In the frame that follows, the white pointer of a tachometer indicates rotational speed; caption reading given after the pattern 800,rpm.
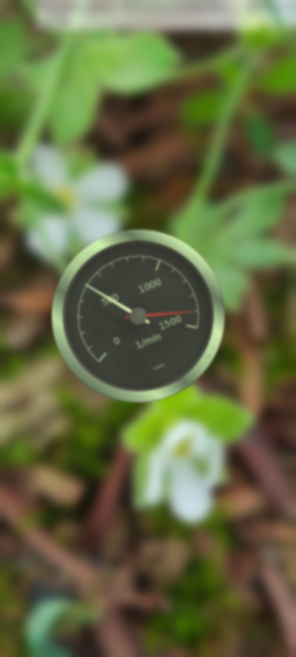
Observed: 500,rpm
